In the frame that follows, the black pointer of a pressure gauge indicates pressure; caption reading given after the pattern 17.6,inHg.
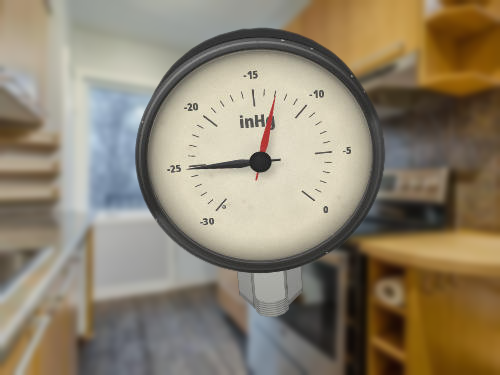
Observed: -25,inHg
